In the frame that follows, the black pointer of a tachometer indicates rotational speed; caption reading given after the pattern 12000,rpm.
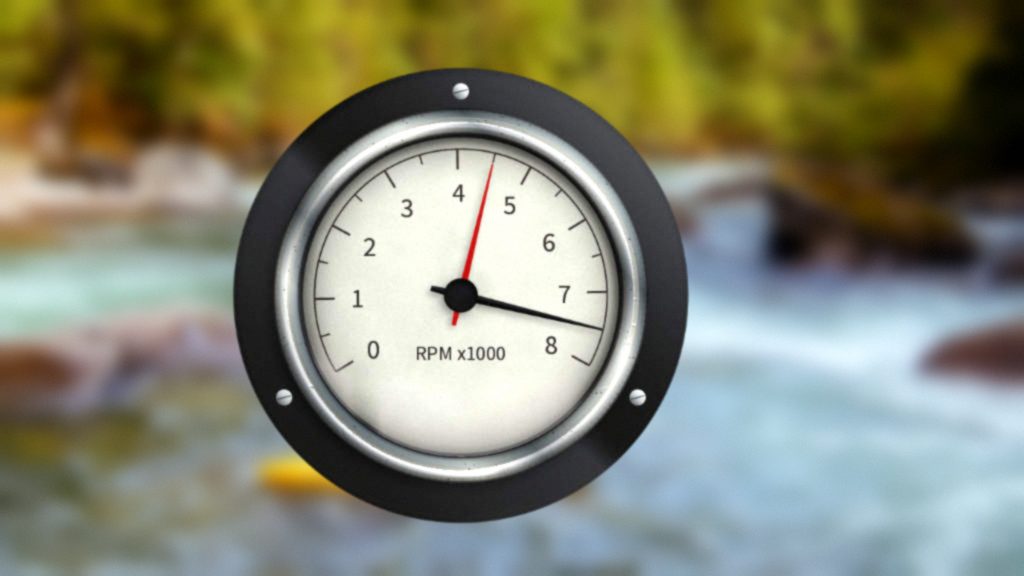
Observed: 7500,rpm
